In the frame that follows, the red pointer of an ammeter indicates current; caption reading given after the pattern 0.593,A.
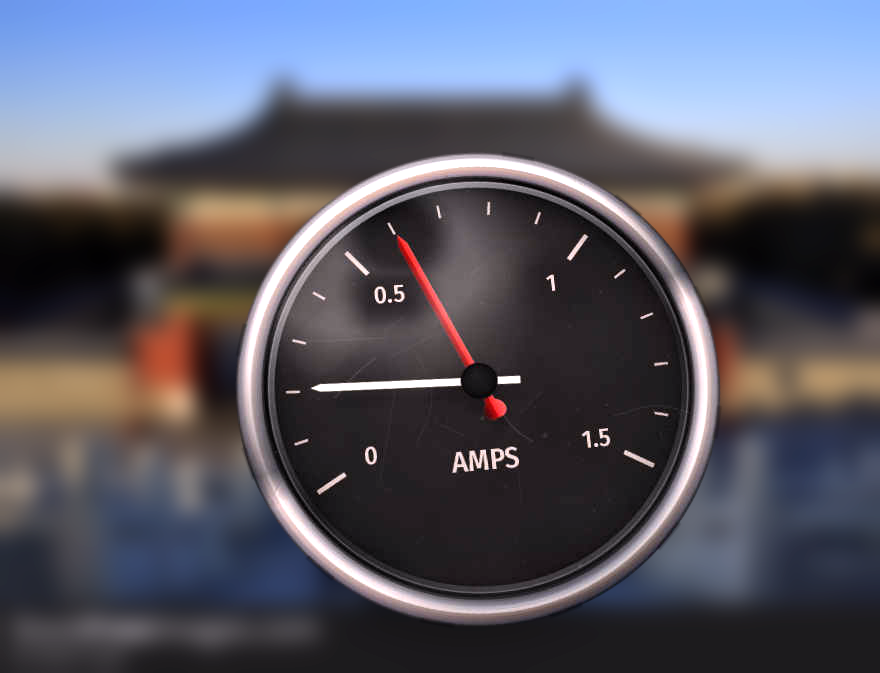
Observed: 0.6,A
